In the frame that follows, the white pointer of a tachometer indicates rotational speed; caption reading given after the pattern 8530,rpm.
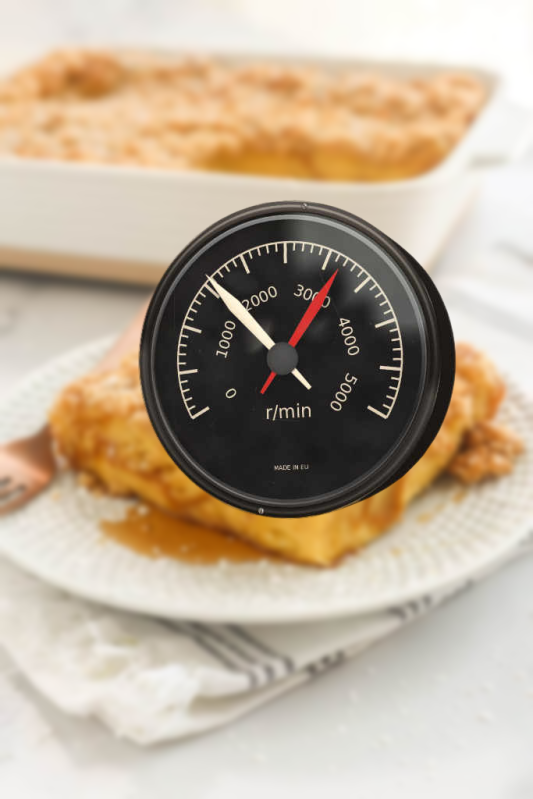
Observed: 1600,rpm
